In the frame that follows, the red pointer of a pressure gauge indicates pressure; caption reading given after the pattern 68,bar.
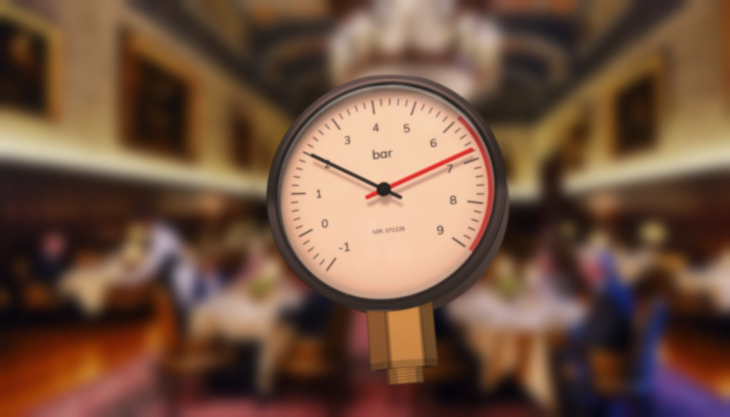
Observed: 6.8,bar
